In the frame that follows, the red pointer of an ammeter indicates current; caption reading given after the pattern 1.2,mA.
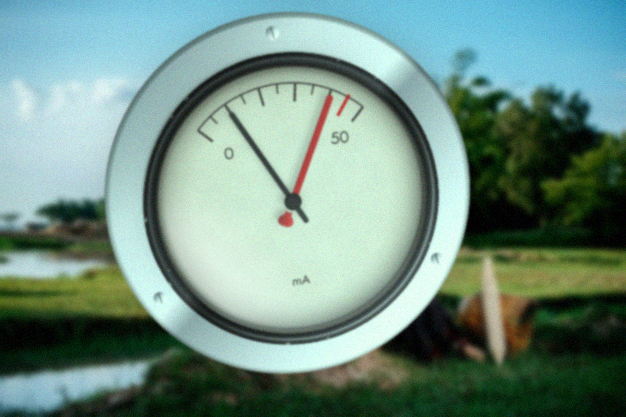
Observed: 40,mA
